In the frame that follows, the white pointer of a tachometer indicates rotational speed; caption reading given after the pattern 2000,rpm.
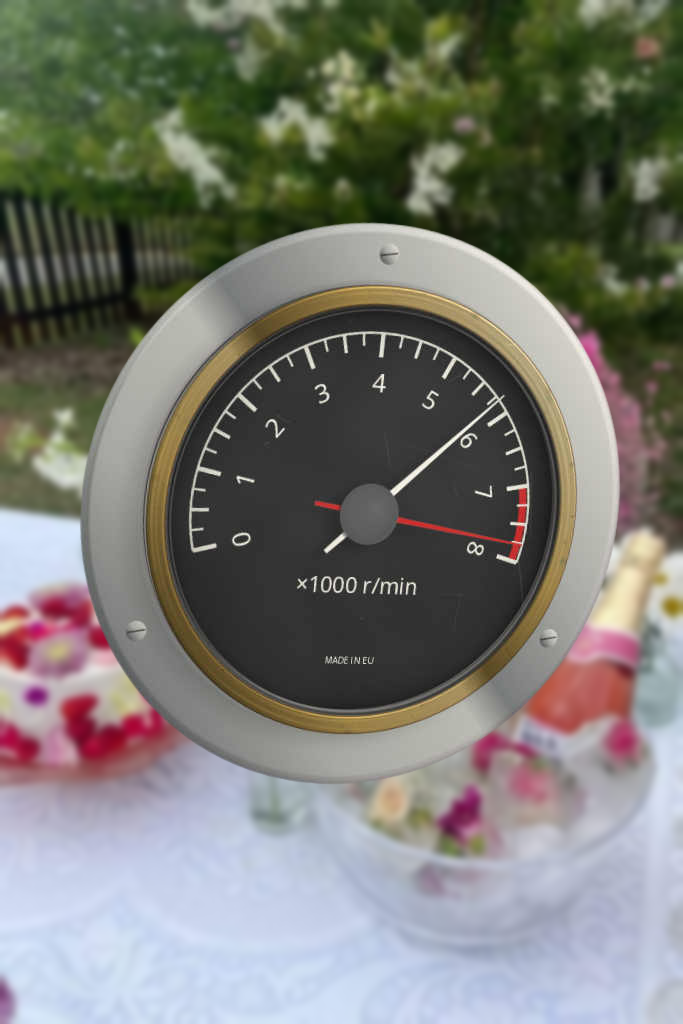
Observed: 5750,rpm
